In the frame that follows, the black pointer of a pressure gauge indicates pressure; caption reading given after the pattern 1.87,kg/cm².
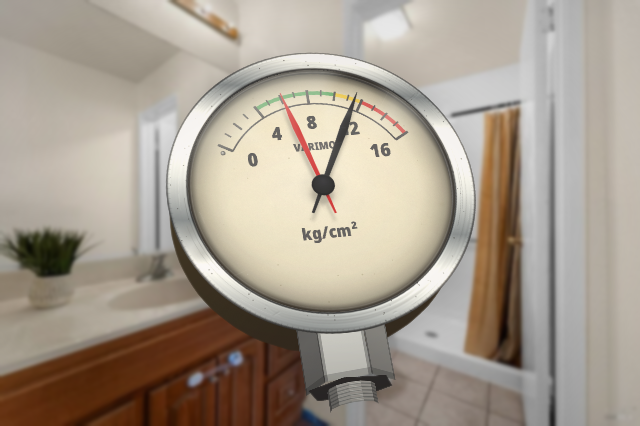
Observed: 11.5,kg/cm²
